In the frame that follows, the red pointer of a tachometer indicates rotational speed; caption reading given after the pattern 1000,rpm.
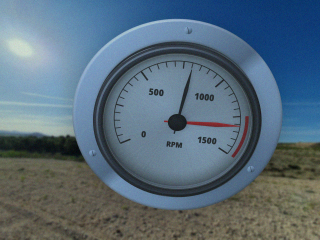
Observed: 1300,rpm
